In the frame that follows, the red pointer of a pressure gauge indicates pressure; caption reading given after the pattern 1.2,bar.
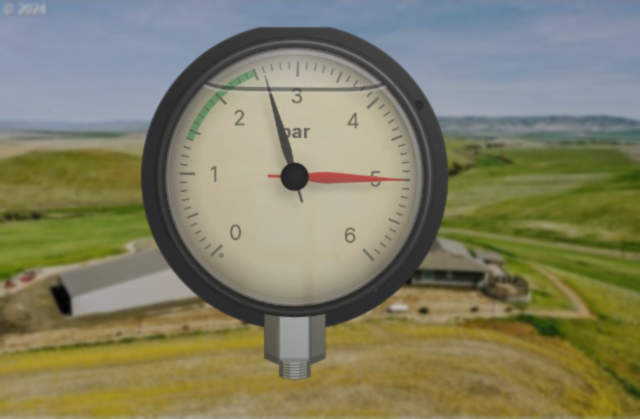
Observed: 5,bar
